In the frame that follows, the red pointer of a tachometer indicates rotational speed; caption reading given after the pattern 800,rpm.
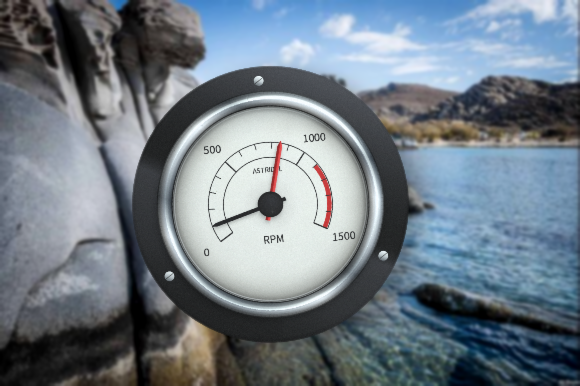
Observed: 850,rpm
